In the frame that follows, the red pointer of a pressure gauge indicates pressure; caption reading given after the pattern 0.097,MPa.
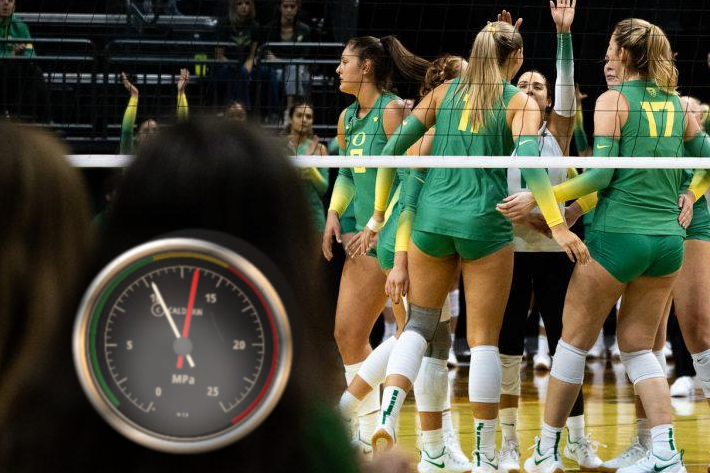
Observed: 13.5,MPa
